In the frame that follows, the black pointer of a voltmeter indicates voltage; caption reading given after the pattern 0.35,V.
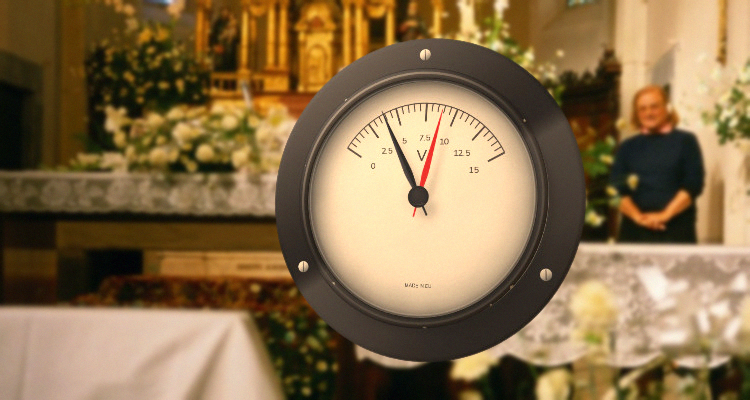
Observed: 4,V
